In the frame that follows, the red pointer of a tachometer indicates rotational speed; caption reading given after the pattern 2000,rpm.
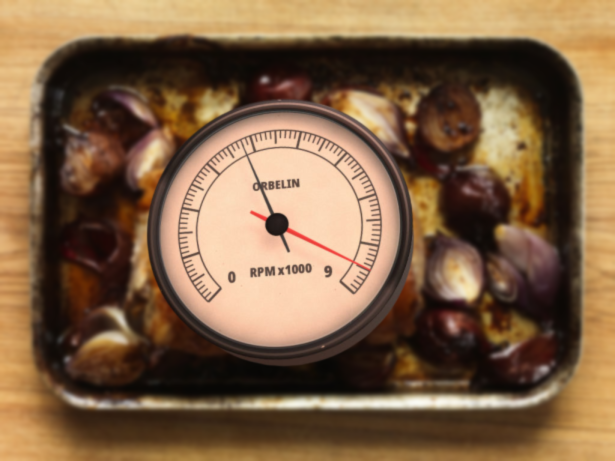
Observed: 8500,rpm
